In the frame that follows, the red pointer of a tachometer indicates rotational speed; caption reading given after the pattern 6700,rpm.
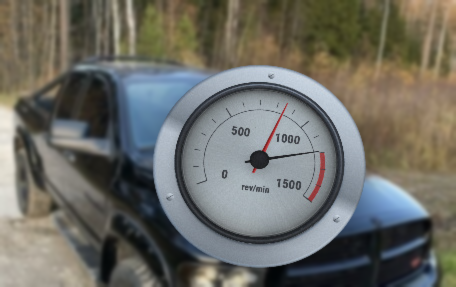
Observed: 850,rpm
